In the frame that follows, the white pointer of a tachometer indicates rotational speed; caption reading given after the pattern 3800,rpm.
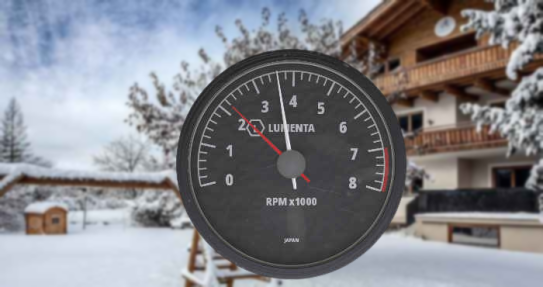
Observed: 3600,rpm
